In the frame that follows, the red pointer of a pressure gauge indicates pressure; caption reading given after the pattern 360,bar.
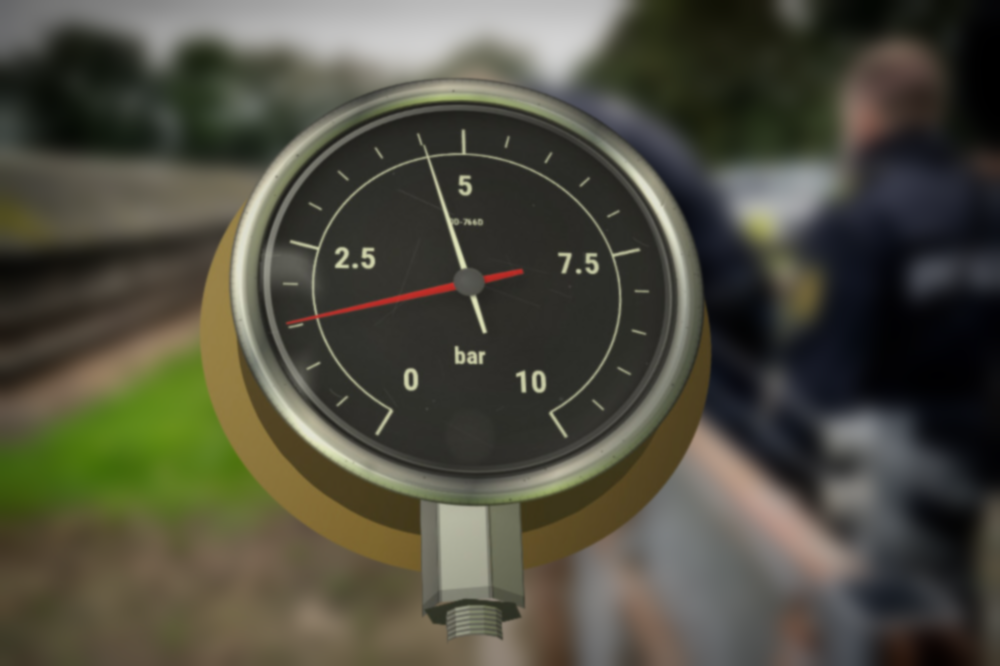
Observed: 1.5,bar
